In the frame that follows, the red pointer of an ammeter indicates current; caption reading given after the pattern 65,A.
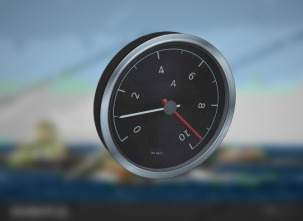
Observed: 9.5,A
